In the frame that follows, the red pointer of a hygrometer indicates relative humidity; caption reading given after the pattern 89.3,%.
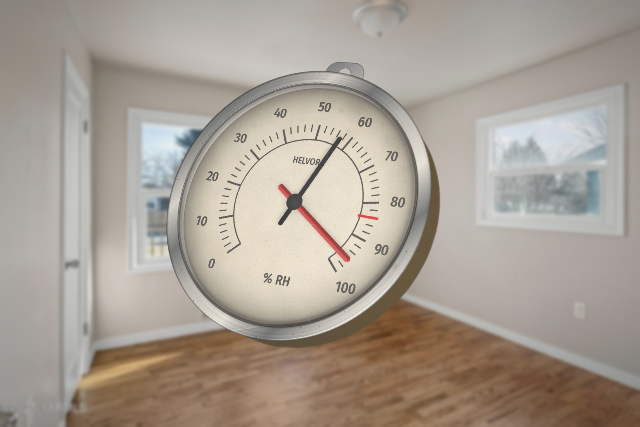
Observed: 96,%
